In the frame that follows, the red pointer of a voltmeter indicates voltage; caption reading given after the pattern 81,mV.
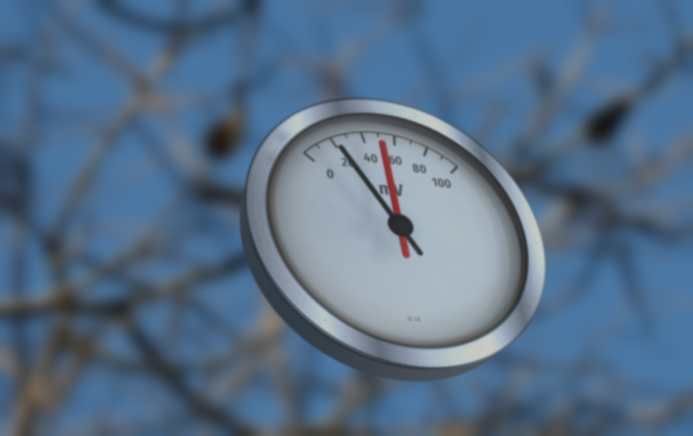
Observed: 50,mV
